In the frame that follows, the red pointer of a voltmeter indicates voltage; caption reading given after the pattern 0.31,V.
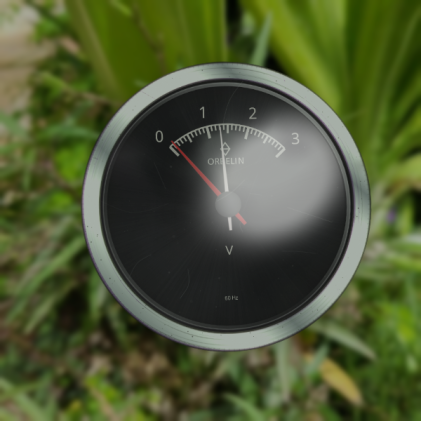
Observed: 0.1,V
